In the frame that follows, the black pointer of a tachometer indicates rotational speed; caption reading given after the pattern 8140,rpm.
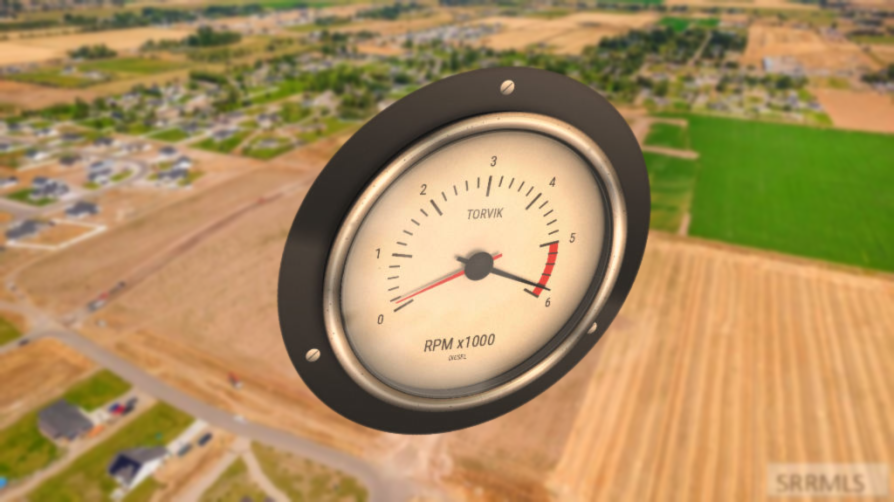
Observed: 5800,rpm
